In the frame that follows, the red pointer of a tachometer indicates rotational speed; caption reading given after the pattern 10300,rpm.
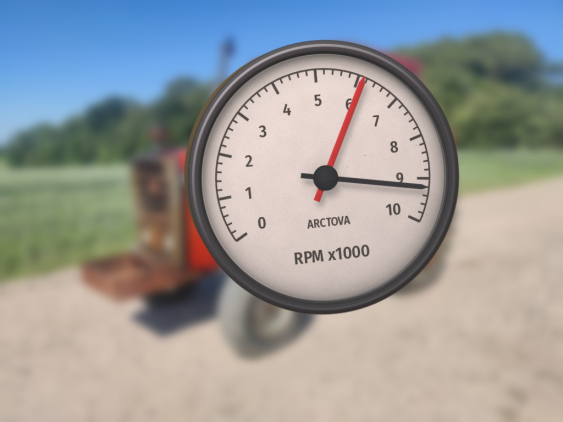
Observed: 6100,rpm
